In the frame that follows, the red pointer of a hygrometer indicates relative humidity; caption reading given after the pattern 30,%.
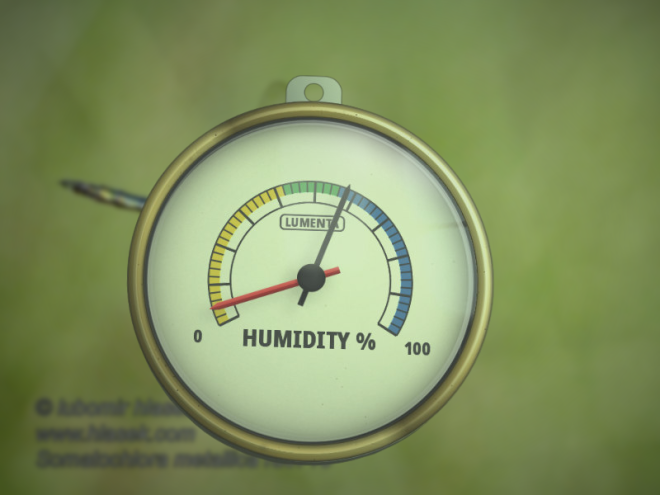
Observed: 4,%
